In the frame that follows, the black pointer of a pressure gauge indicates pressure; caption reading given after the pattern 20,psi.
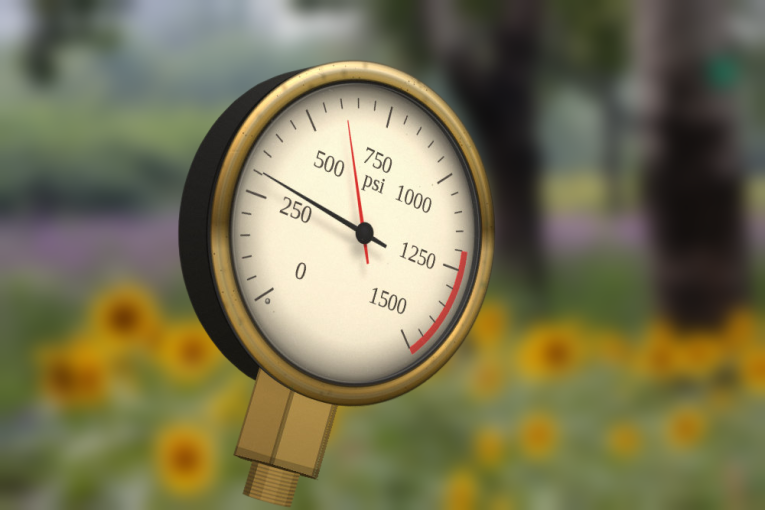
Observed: 300,psi
